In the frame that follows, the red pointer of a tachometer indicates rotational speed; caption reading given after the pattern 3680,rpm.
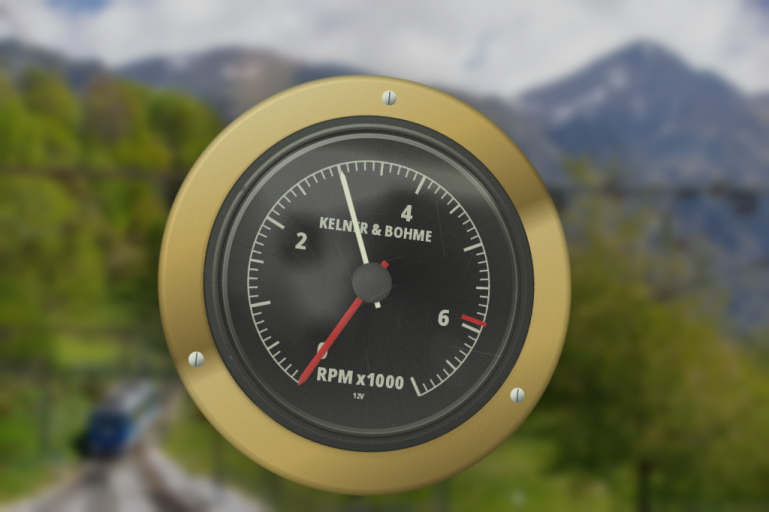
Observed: 0,rpm
